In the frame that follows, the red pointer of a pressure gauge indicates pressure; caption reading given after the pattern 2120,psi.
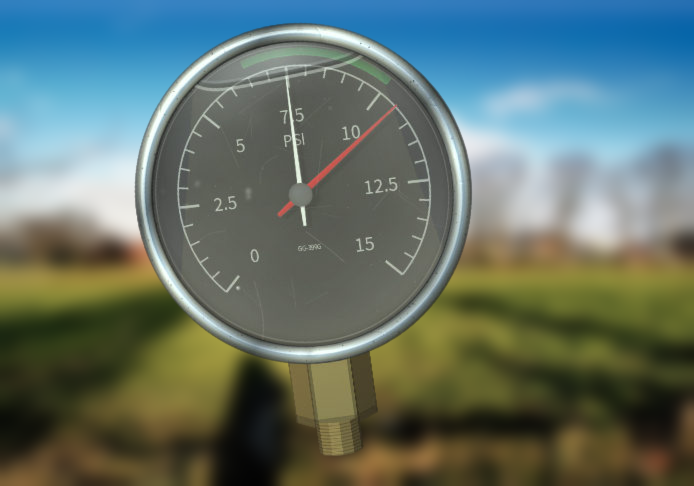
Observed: 10.5,psi
